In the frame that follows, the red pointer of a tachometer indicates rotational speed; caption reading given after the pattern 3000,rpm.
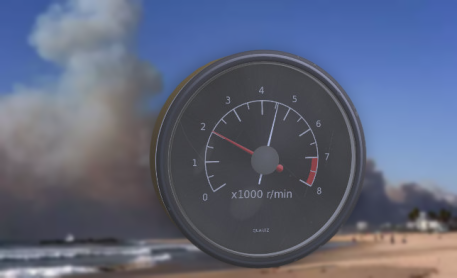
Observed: 2000,rpm
